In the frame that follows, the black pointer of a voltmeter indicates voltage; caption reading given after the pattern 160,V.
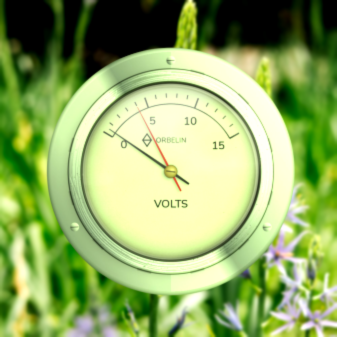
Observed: 0.5,V
